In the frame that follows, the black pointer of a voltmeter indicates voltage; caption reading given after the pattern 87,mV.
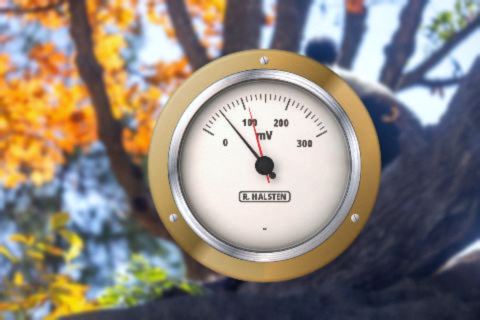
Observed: 50,mV
